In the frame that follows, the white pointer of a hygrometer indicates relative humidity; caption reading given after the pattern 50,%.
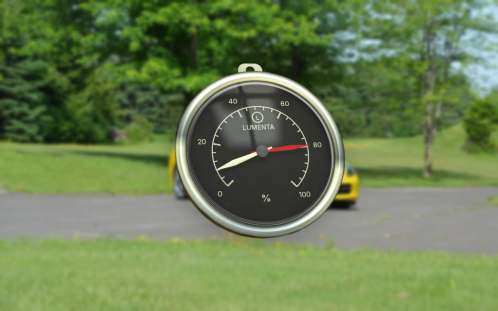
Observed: 8,%
